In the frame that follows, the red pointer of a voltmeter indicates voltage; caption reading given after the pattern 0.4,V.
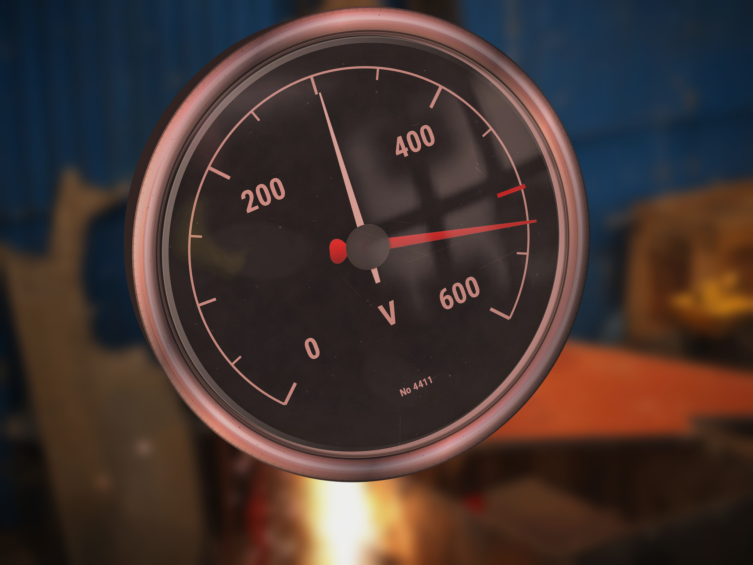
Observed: 525,V
